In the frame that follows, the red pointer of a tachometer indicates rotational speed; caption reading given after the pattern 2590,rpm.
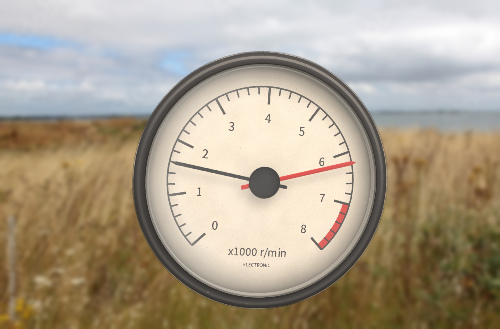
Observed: 6200,rpm
